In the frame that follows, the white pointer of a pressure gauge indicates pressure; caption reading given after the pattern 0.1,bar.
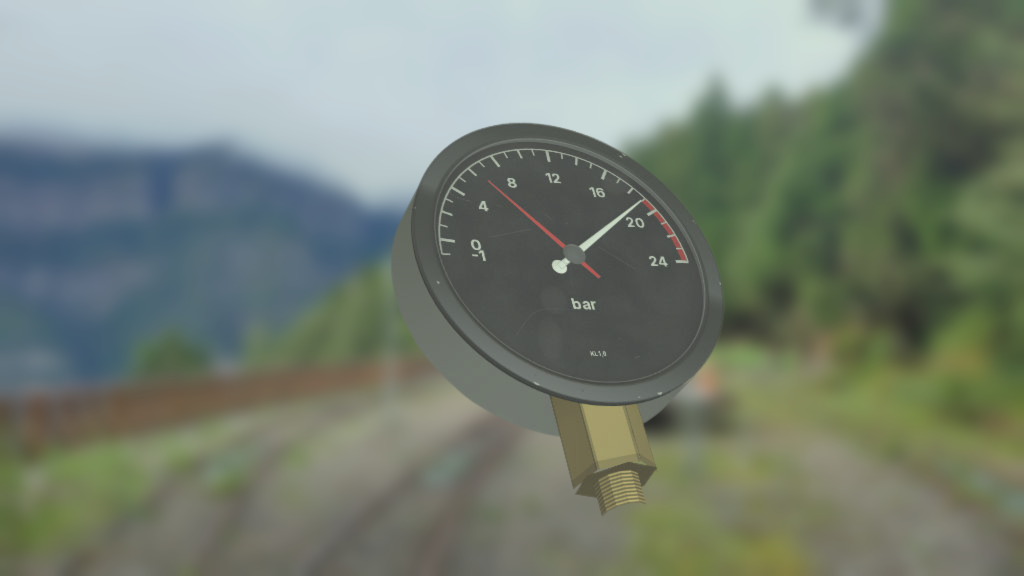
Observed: 19,bar
